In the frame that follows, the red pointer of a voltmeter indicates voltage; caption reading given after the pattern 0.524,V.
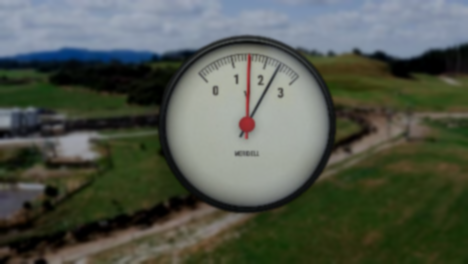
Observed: 1.5,V
